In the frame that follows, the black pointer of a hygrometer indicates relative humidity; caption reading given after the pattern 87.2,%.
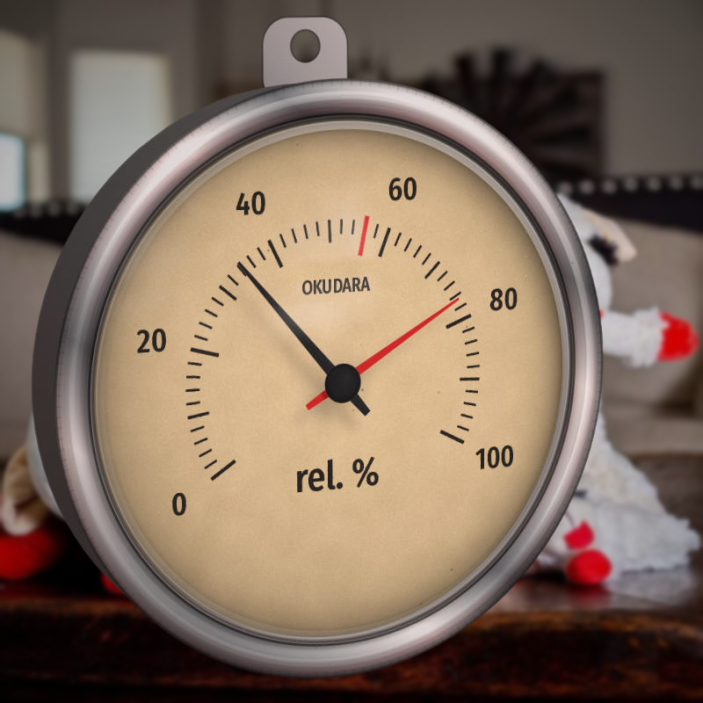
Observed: 34,%
